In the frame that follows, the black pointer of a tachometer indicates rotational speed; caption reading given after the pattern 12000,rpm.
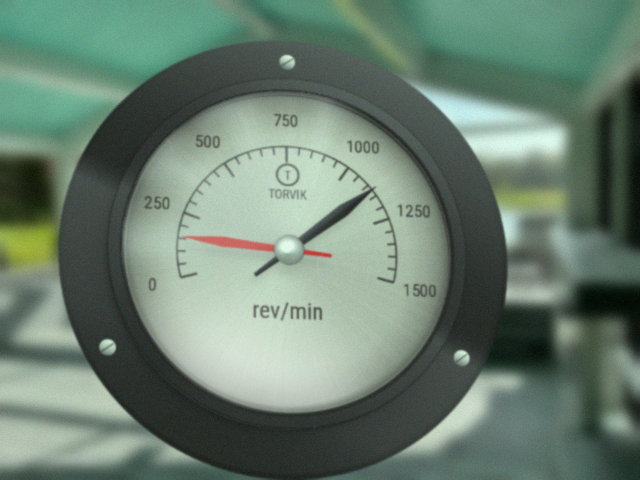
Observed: 1125,rpm
